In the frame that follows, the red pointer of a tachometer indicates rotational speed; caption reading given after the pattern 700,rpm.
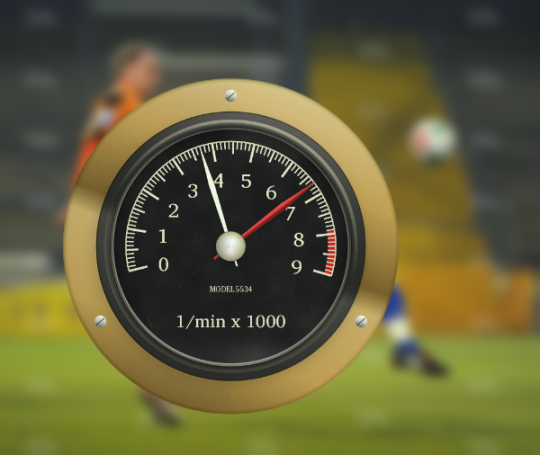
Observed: 6700,rpm
